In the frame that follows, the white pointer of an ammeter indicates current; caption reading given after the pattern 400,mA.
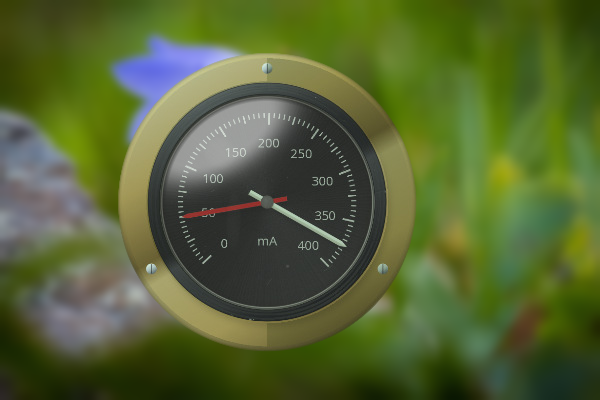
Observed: 375,mA
